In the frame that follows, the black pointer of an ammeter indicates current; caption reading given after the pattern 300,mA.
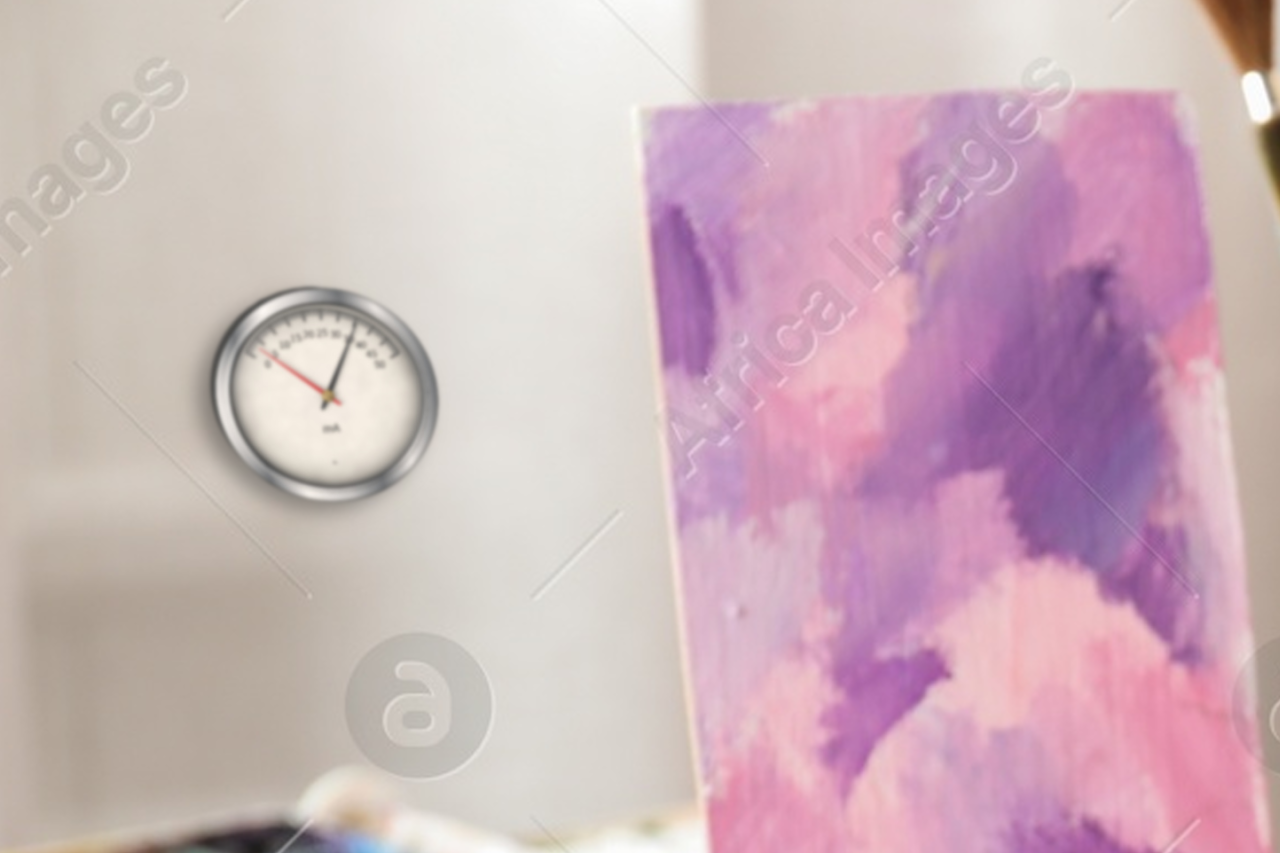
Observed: 35,mA
